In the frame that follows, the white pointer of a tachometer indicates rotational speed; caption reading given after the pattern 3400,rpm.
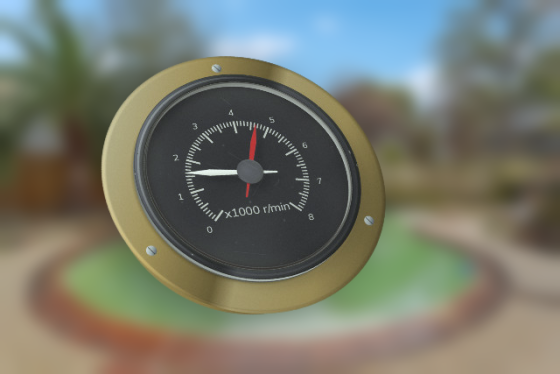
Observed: 1500,rpm
